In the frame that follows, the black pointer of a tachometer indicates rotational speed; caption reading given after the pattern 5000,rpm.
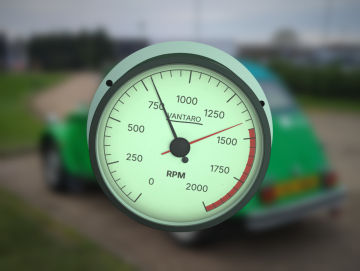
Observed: 800,rpm
